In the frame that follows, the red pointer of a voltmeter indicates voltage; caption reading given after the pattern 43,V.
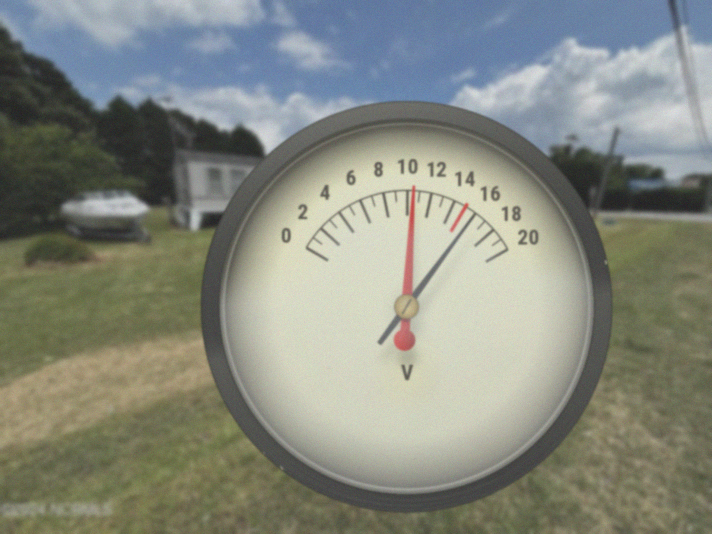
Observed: 10.5,V
